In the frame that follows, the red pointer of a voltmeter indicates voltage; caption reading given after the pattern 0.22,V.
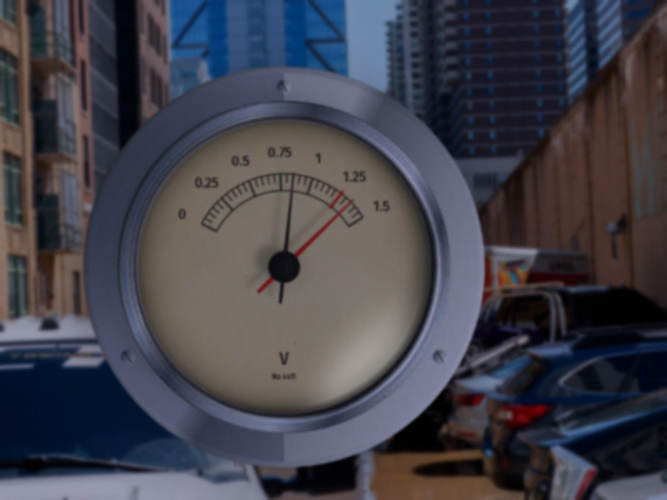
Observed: 1.35,V
